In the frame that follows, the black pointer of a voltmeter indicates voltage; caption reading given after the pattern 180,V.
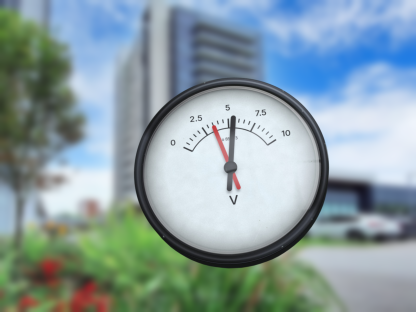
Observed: 5.5,V
